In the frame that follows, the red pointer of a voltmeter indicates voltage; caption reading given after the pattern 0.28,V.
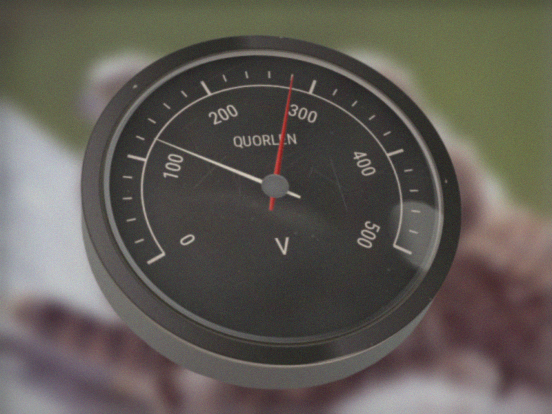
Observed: 280,V
